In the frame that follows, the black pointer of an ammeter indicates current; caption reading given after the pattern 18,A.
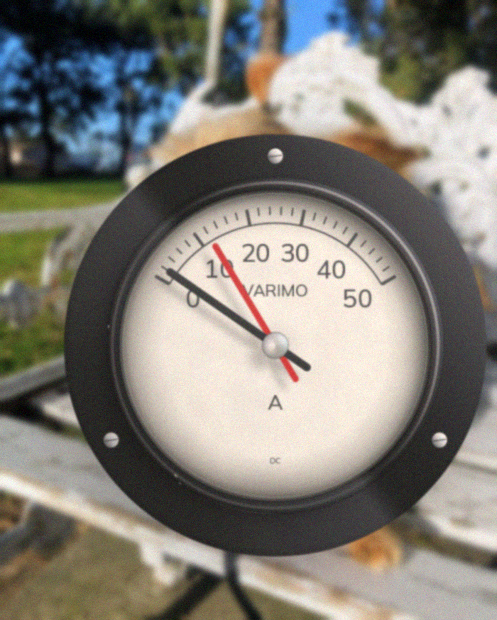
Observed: 2,A
